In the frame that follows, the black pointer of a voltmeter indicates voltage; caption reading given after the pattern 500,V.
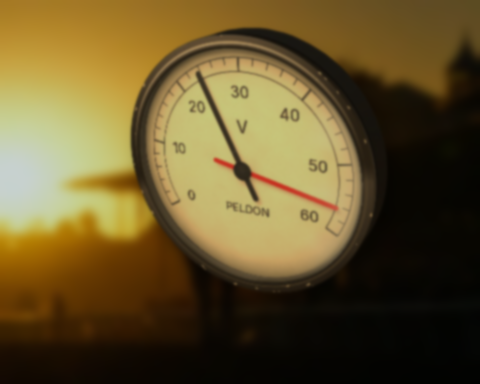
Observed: 24,V
